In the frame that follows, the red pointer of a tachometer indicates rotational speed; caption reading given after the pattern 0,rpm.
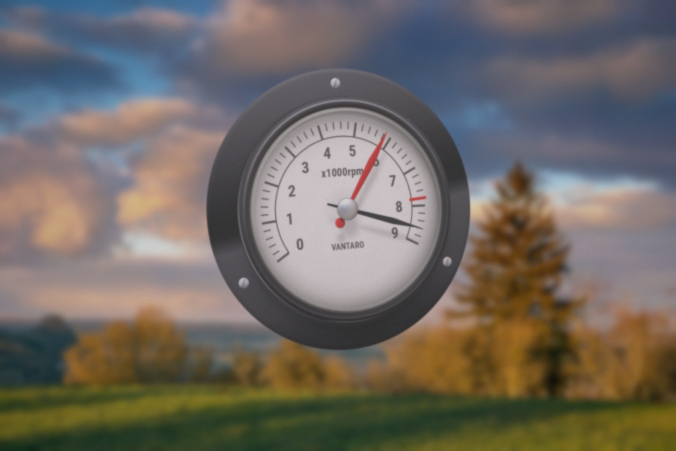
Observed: 5800,rpm
